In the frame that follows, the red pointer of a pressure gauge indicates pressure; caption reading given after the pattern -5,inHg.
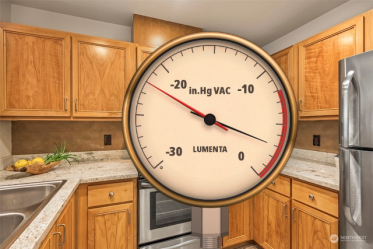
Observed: -22,inHg
